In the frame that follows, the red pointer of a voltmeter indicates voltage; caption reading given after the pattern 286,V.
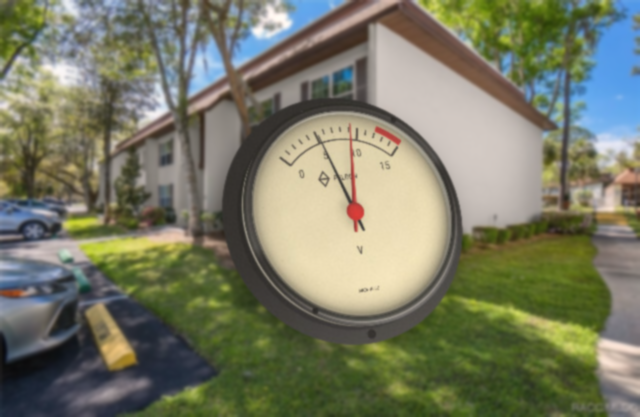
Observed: 9,V
